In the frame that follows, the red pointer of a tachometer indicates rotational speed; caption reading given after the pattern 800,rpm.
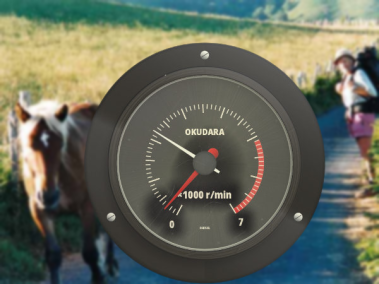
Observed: 300,rpm
